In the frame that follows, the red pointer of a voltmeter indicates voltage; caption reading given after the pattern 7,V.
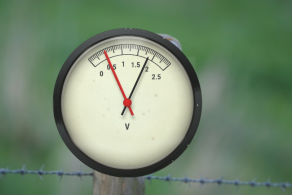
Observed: 0.5,V
